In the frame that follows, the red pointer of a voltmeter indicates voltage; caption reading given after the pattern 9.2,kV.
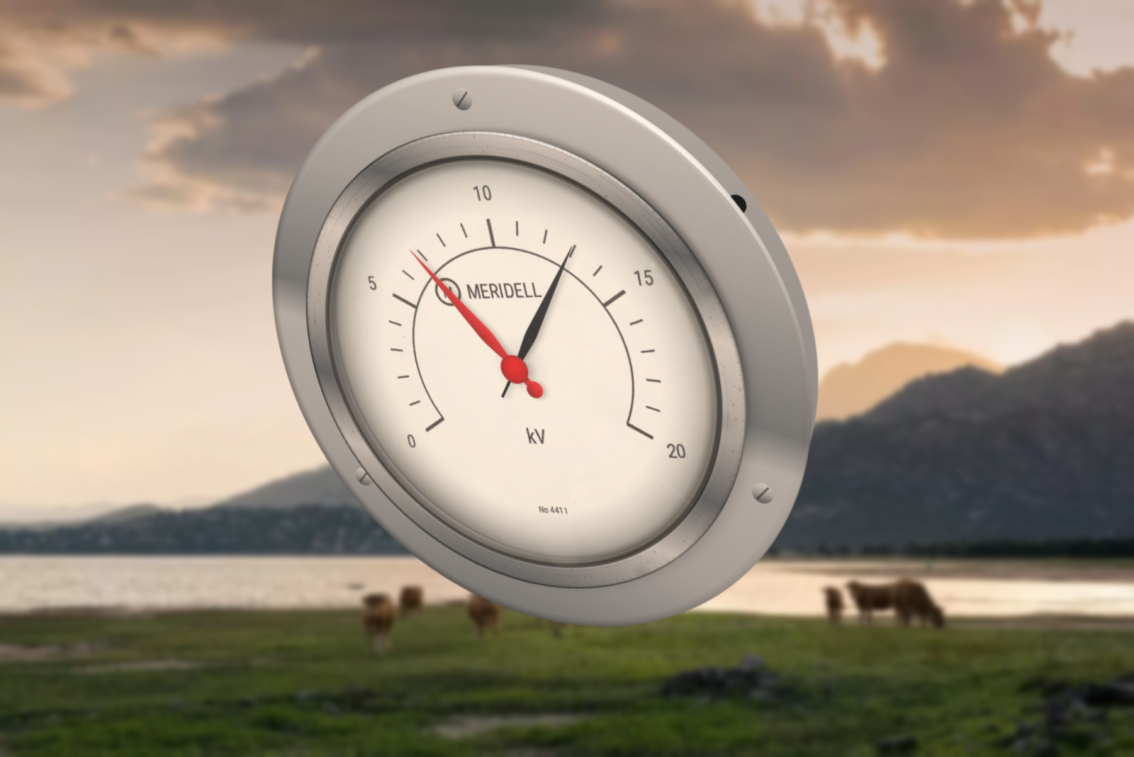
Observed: 7,kV
